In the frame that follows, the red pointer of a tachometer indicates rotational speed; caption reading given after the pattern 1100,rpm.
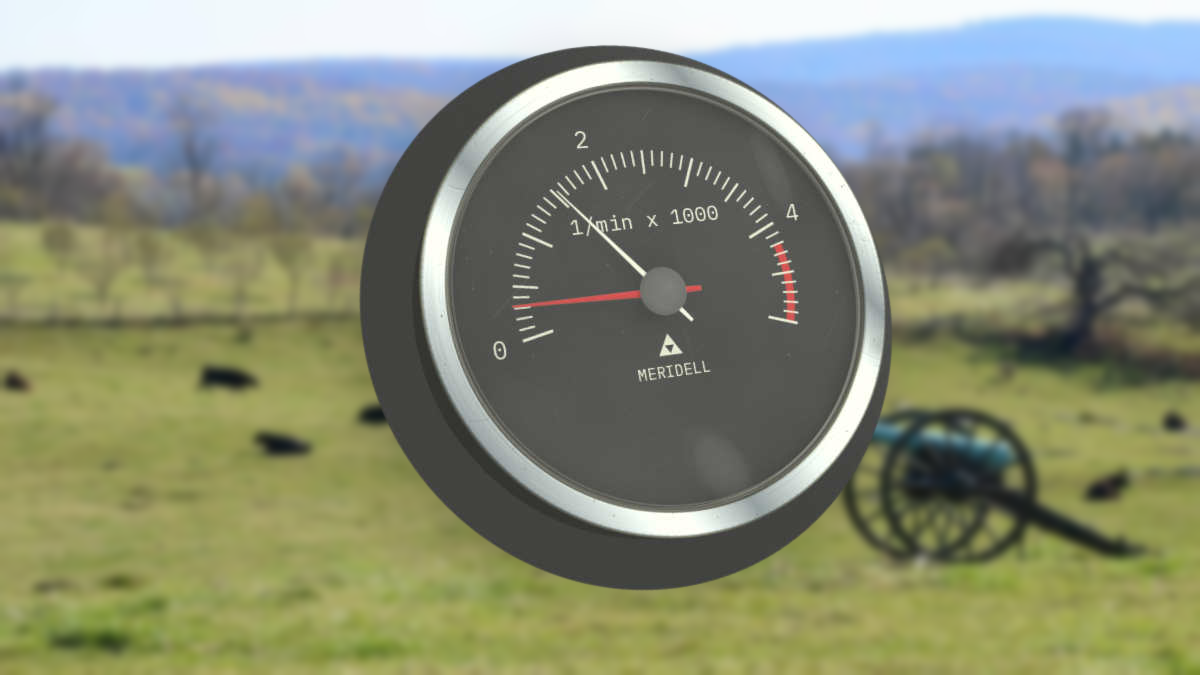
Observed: 300,rpm
